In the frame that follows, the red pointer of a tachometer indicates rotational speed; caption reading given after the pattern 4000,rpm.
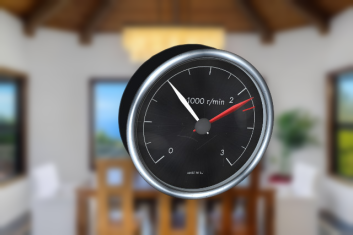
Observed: 2125,rpm
